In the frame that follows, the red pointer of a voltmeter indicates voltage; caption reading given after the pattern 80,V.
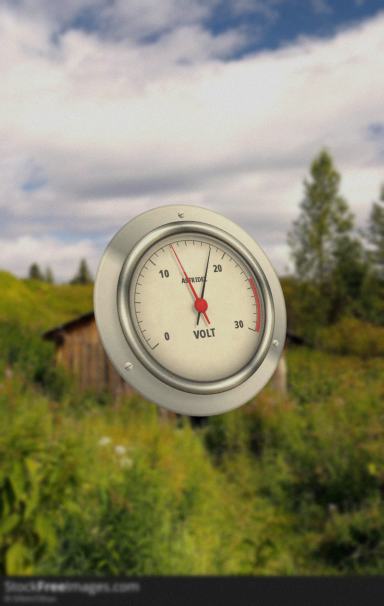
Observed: 13,V
